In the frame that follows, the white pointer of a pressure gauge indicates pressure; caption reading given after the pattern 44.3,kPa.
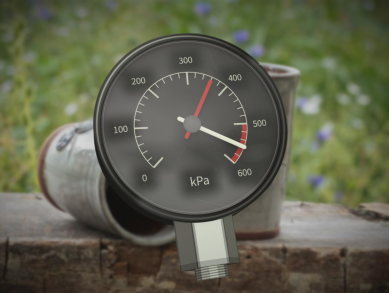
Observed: 560,kPa
